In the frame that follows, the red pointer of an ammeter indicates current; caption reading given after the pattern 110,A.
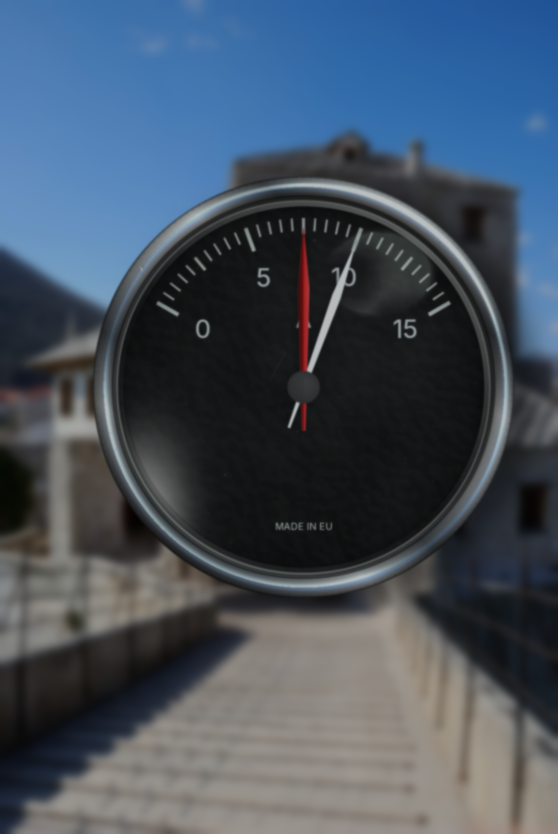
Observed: 7.5,A
